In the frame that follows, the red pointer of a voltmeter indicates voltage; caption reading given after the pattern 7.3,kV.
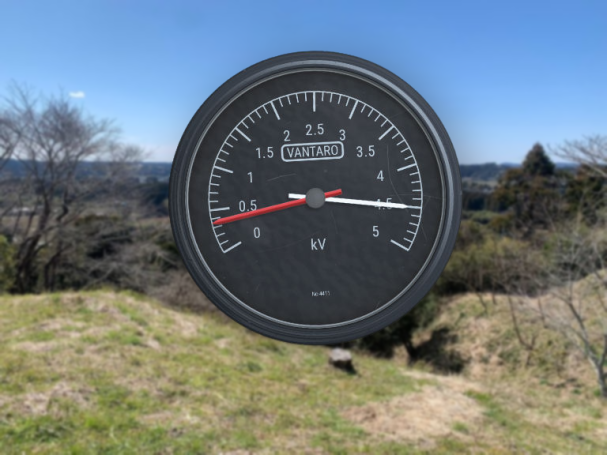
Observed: 0.35,kV
